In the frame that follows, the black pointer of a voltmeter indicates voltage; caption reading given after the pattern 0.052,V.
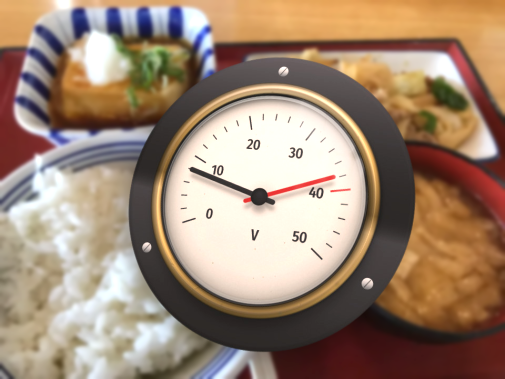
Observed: 8,V
